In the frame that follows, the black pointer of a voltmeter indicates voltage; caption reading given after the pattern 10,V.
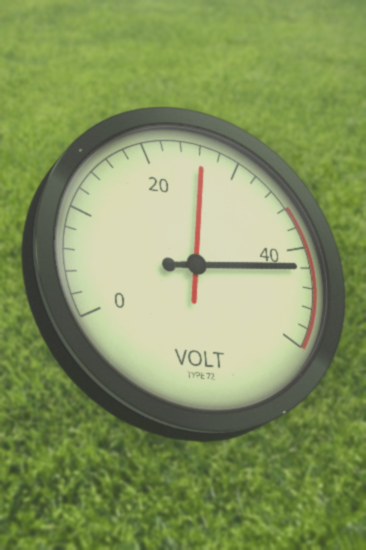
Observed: 42,V
